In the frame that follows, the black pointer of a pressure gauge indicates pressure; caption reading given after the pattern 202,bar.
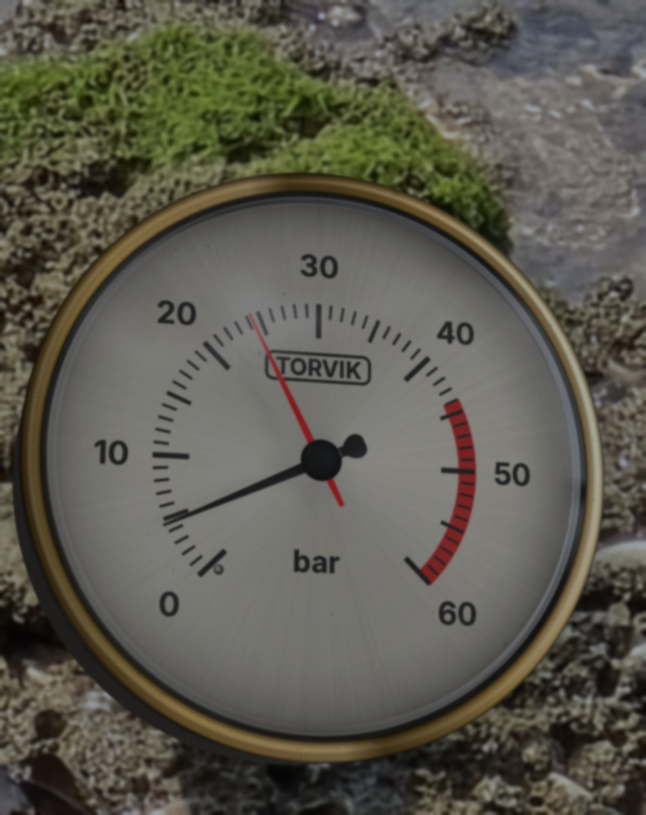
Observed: 4.5,bar
